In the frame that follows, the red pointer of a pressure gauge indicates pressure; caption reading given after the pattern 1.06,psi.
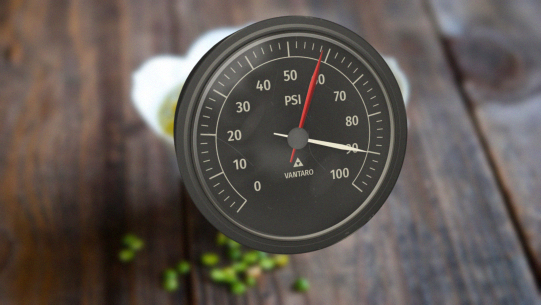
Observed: 58,psi
